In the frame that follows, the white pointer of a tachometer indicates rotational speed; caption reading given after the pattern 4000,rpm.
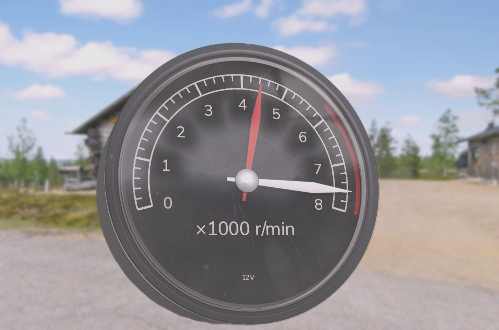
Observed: 7600,rpm
